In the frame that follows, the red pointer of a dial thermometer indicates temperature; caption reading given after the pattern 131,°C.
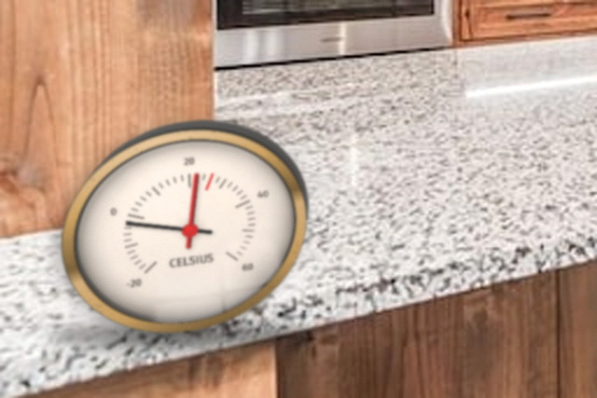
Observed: 22,°C
